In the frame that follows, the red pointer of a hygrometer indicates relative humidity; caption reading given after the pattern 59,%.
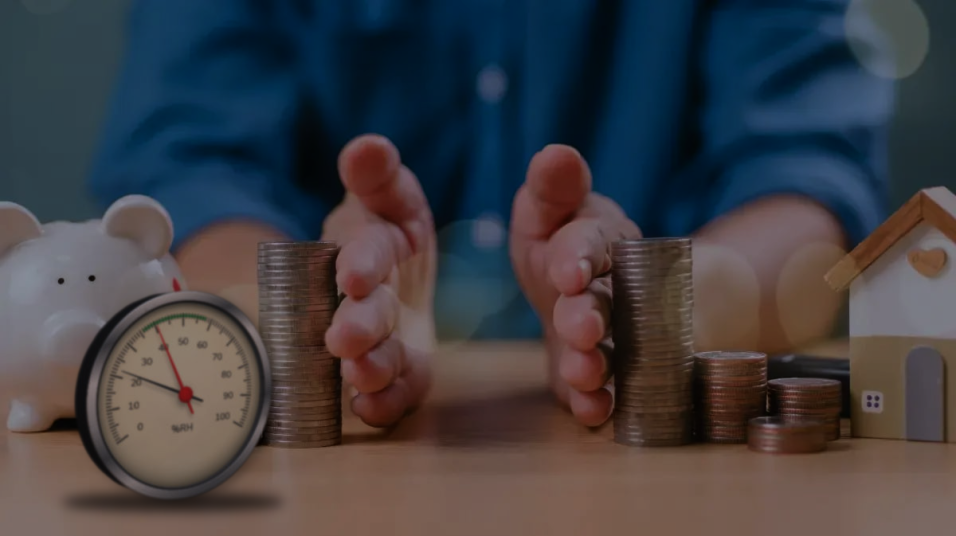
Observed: 40,%
